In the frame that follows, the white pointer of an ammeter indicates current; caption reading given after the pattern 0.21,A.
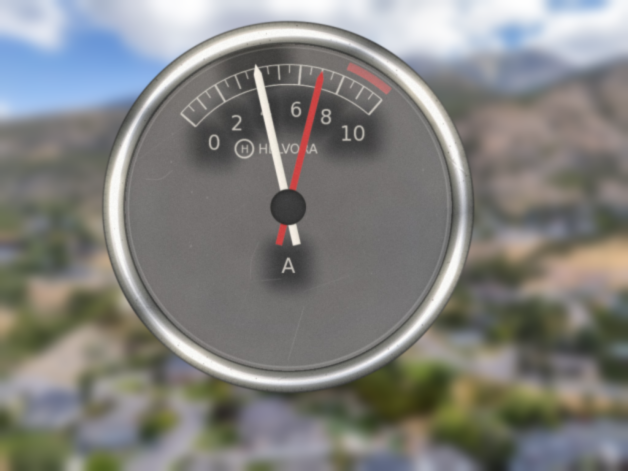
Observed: 4,A
